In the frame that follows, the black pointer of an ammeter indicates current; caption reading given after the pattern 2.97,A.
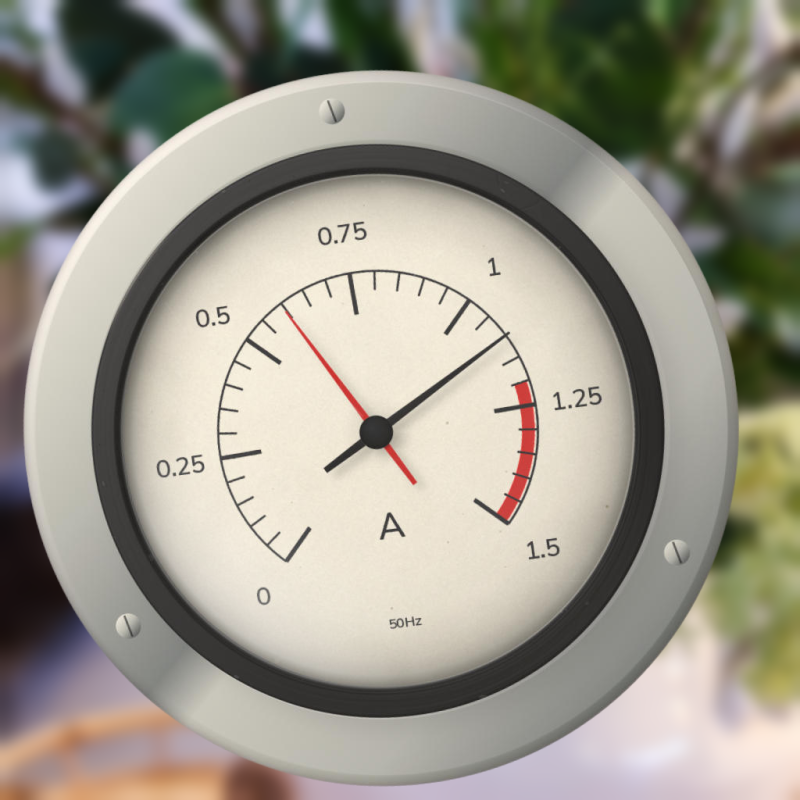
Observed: 1.1,A
